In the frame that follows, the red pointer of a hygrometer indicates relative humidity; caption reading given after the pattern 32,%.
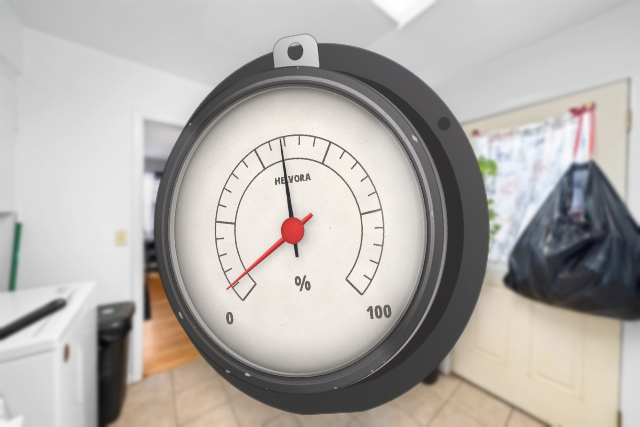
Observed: 4,%
